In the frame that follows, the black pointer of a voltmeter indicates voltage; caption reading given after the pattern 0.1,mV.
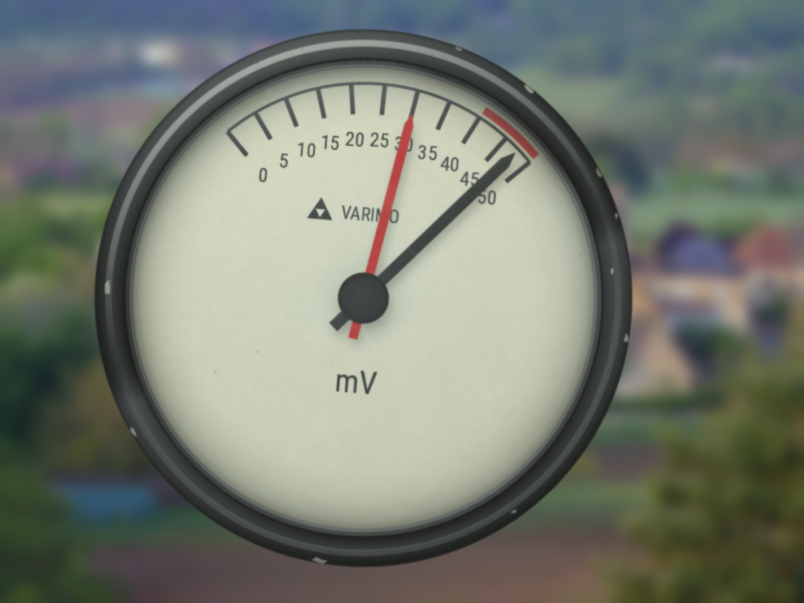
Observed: 47.5,mV
